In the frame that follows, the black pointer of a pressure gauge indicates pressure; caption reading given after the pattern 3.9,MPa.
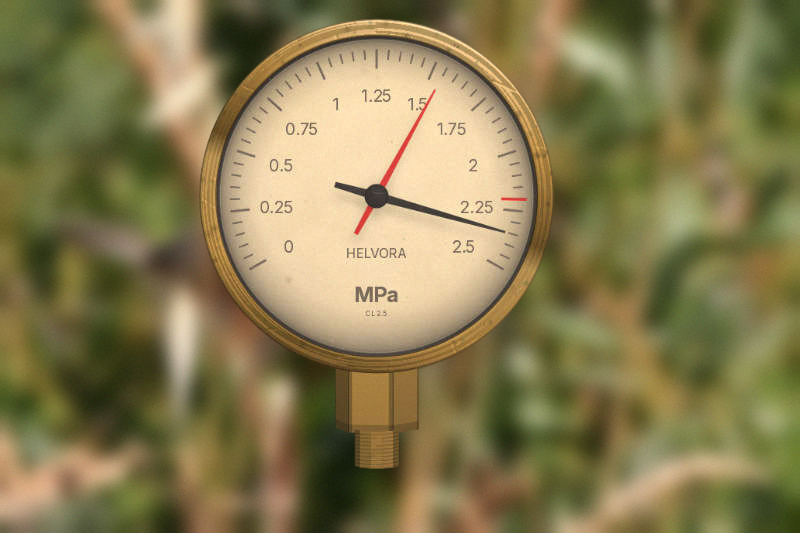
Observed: 2.35,MPa
